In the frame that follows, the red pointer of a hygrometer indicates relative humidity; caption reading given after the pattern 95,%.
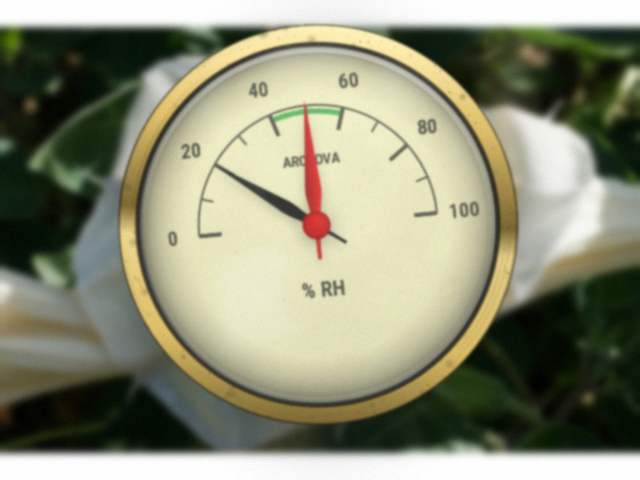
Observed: 50,%
